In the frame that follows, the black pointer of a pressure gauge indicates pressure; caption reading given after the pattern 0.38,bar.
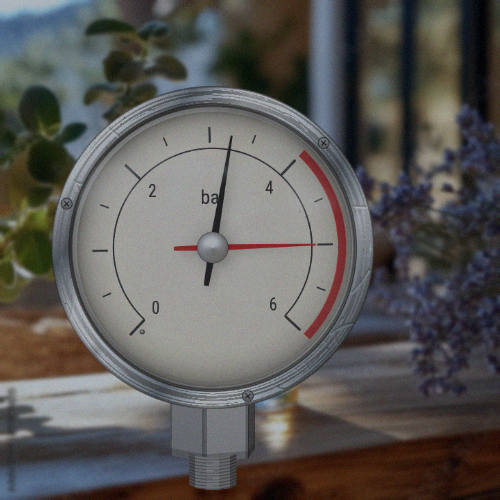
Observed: 3.25,bar
